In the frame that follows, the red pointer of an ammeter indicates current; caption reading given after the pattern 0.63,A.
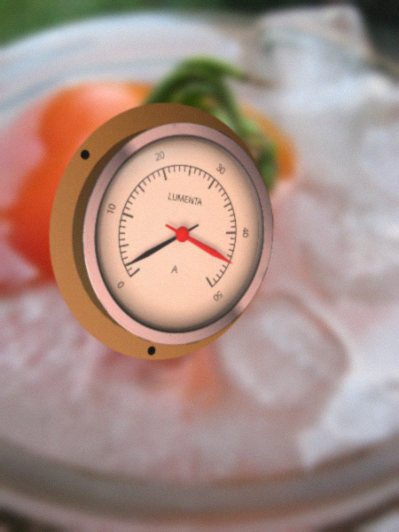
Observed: 45,A
